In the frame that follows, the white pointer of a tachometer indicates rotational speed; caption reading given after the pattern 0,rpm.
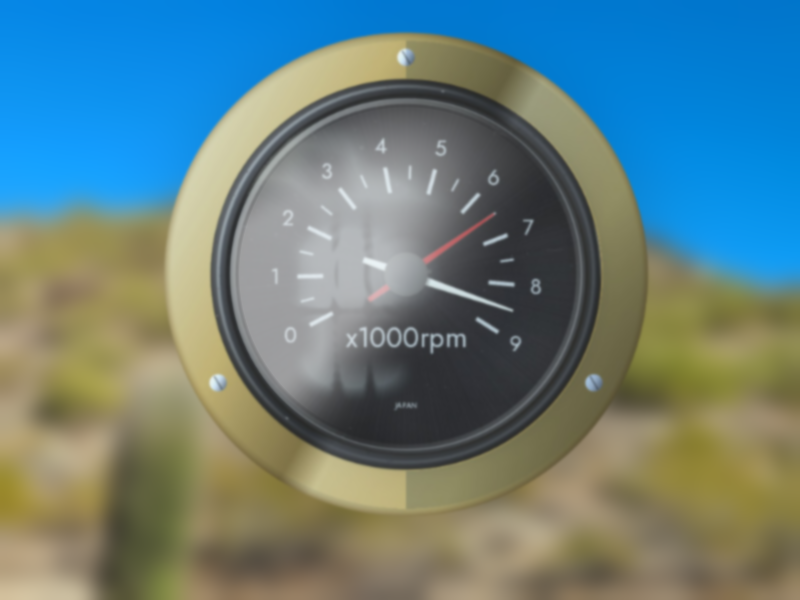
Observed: 8500,rpm
